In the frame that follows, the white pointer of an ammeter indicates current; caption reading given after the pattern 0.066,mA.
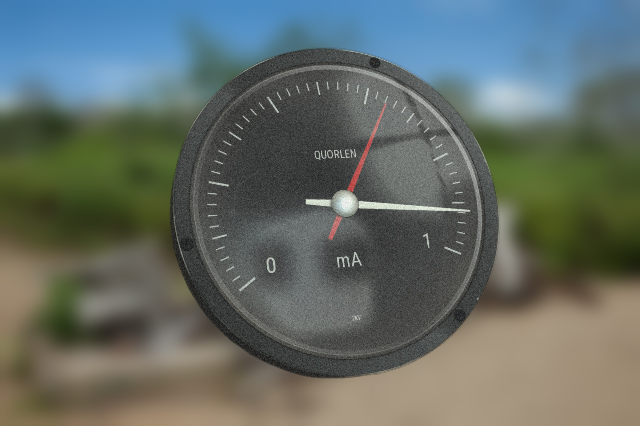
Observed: 0.92,mA
